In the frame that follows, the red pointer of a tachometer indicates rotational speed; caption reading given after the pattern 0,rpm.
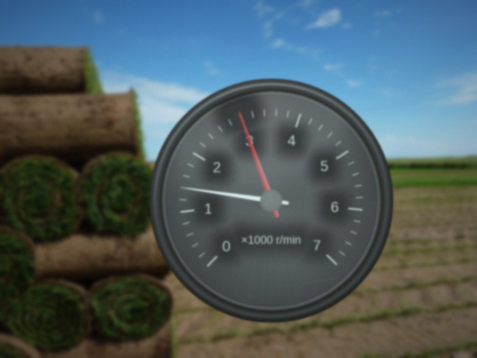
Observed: 3000,rpm
